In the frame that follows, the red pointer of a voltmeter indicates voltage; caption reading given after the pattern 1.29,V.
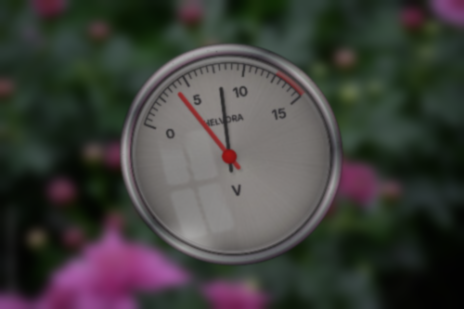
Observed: 4,V
